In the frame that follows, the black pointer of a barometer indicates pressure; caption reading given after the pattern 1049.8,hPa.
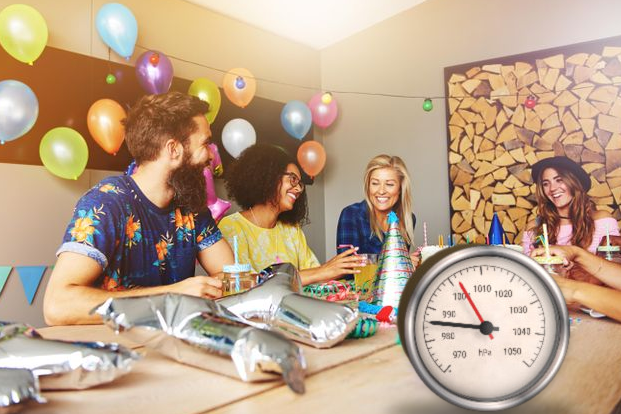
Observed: 986,hPa
